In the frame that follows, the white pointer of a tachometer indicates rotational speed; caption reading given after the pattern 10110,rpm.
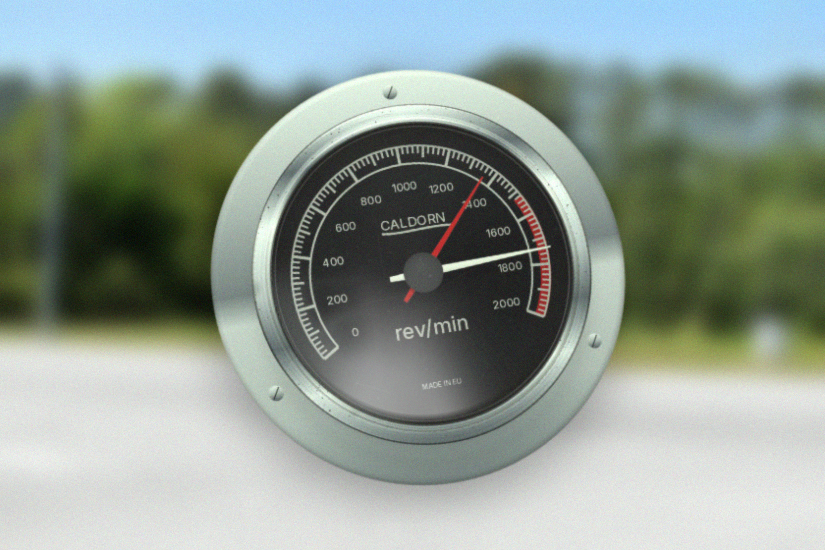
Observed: 1740,rpm
